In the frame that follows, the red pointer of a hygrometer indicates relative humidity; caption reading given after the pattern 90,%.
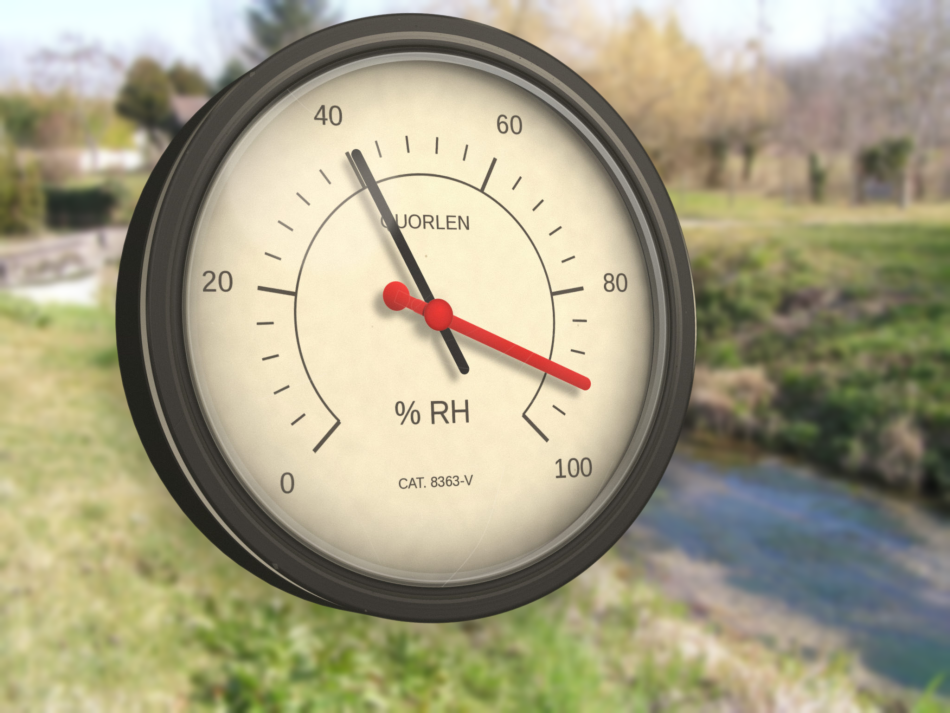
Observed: 92,%
